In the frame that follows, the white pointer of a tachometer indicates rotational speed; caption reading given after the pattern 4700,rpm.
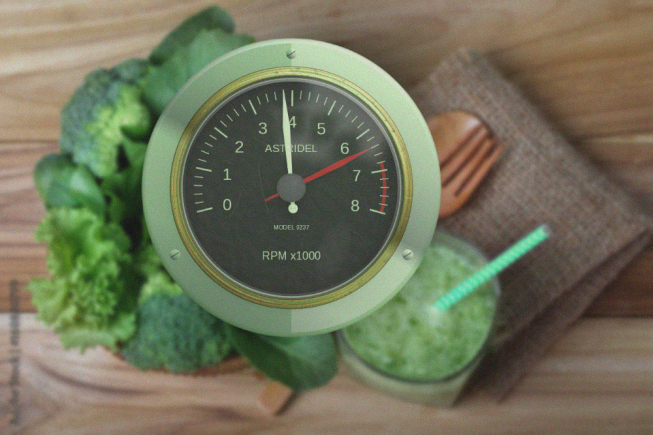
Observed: 3800,rpm
